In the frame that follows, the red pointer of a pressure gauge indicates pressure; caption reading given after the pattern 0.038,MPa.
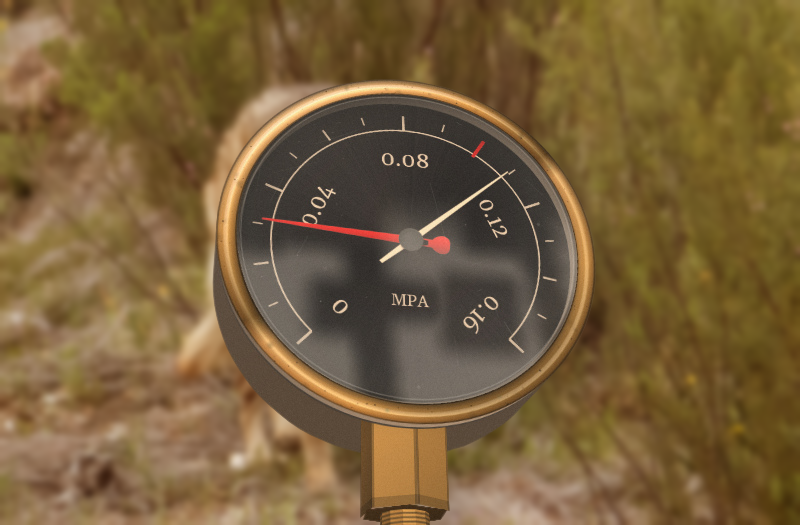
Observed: 0.03,MPa
